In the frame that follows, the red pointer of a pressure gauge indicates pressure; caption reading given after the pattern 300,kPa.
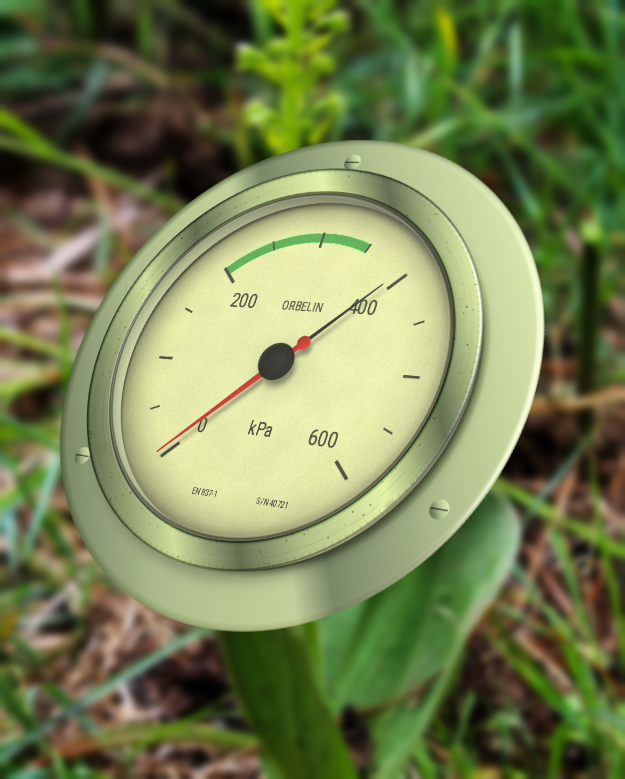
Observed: 0,kPa
